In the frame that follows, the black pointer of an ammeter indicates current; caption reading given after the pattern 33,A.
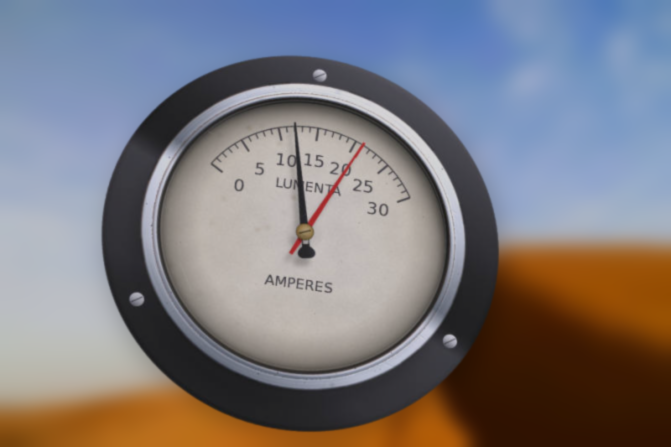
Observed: 12,A
